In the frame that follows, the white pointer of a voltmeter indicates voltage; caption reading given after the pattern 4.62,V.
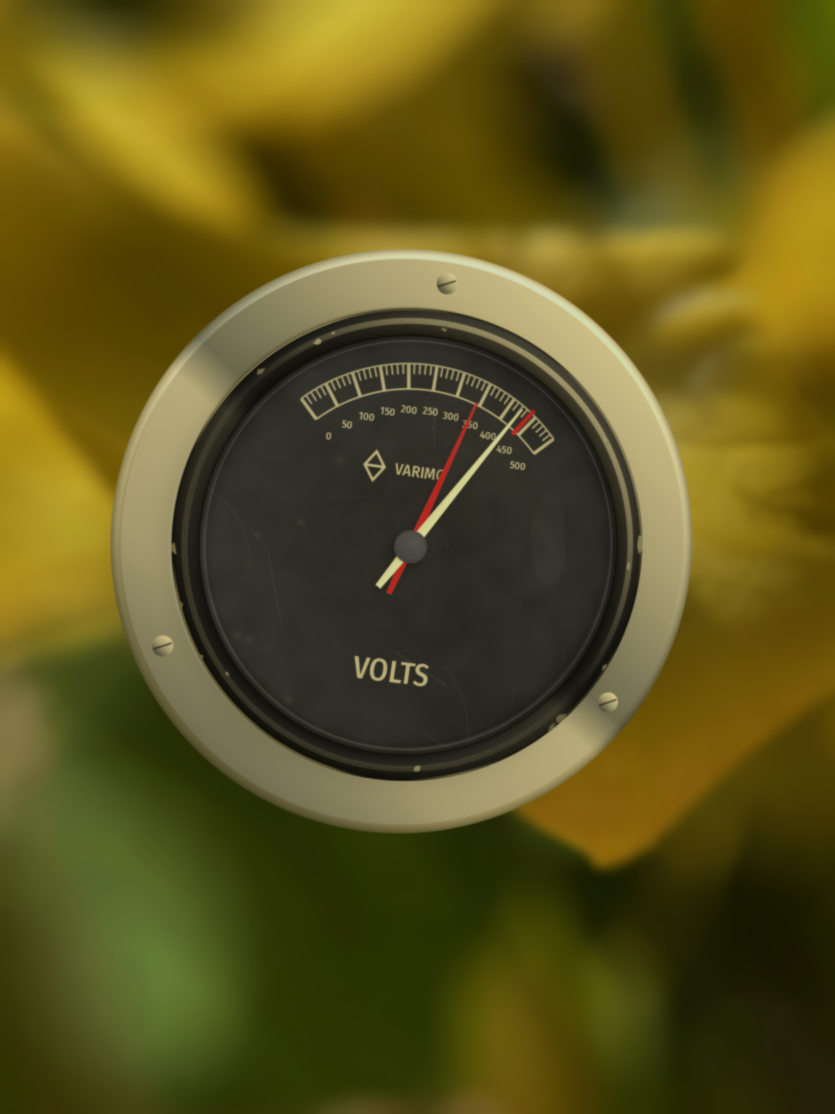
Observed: 420,V
